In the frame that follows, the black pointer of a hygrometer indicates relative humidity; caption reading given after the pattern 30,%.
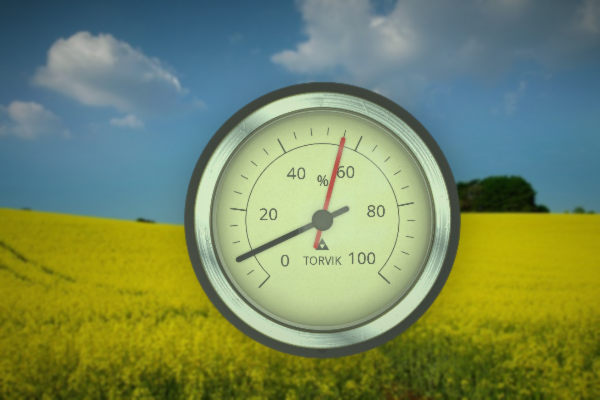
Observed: 8,%
